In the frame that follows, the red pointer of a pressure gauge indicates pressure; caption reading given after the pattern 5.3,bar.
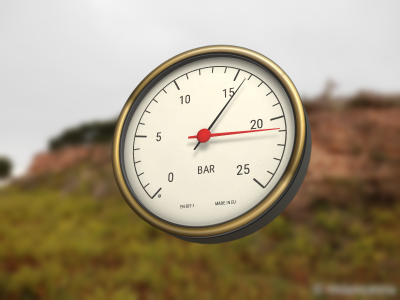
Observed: 21,bar
